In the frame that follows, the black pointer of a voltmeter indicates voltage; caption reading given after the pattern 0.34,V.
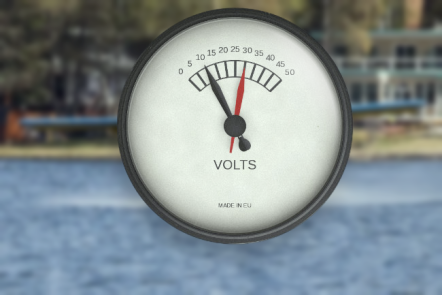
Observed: 10,V
